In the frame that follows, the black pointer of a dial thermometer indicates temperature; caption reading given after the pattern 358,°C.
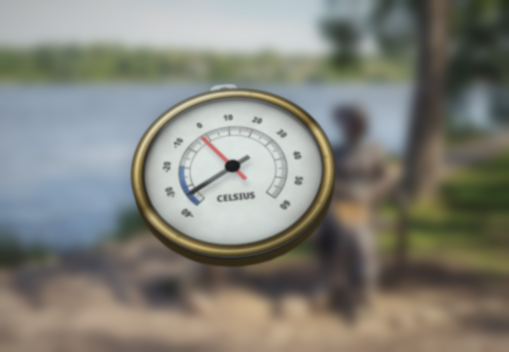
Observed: -35,°C
